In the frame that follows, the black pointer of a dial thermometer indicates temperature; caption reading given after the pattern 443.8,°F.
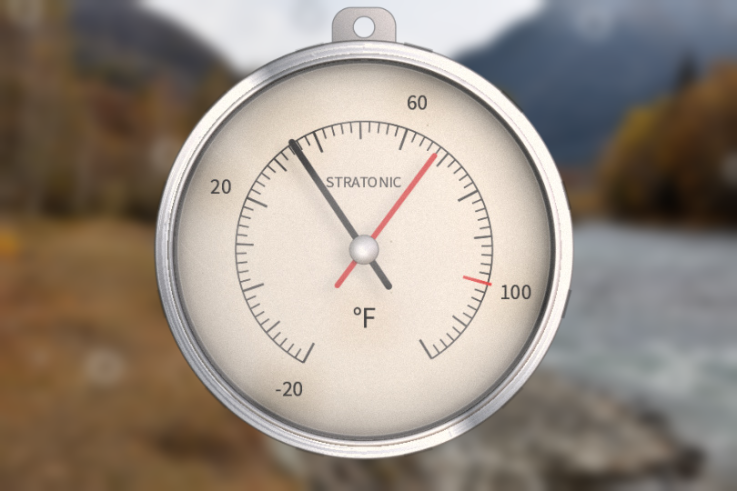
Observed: 35,°F
